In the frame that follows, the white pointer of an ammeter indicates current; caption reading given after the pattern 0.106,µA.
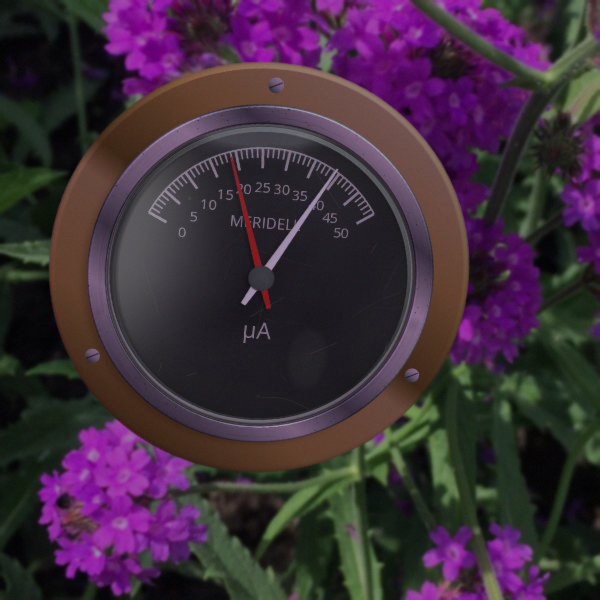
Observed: 39,µA
